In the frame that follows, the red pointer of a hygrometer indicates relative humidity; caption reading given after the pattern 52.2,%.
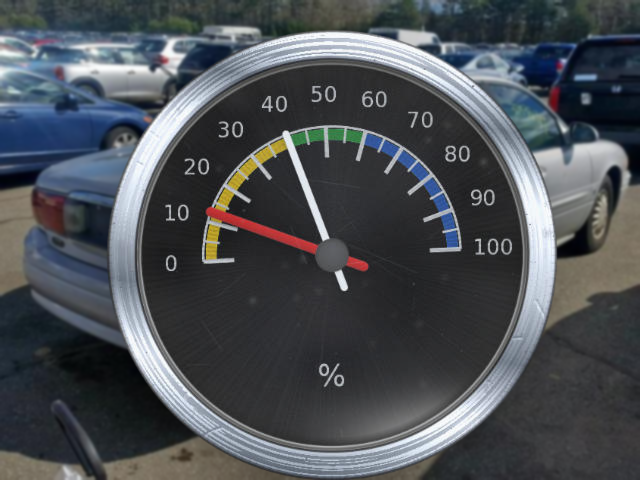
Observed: 12.5,%
